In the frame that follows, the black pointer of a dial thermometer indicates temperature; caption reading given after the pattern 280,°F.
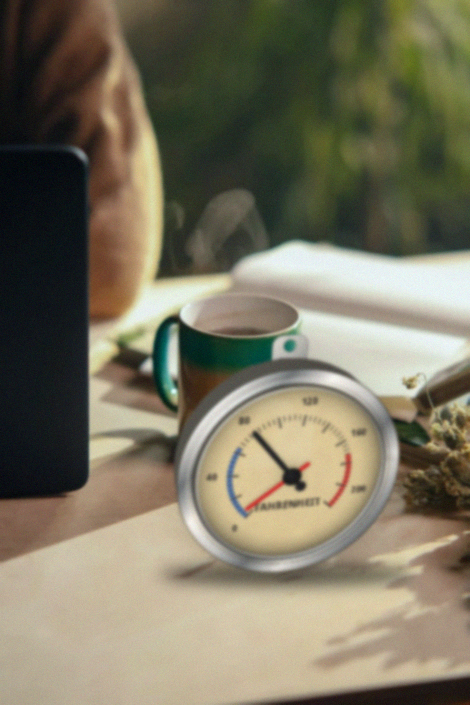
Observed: 80,°F
